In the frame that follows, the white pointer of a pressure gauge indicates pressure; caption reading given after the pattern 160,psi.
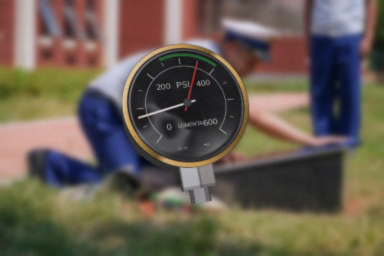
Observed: 75,psi
